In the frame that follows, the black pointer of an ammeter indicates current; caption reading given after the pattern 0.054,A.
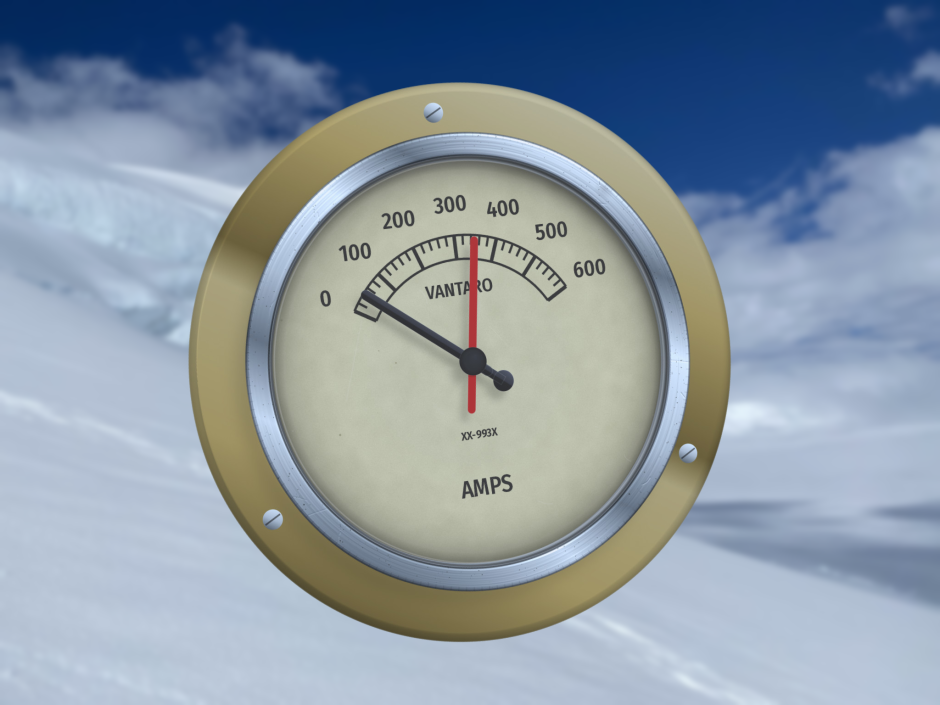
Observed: 40,A
